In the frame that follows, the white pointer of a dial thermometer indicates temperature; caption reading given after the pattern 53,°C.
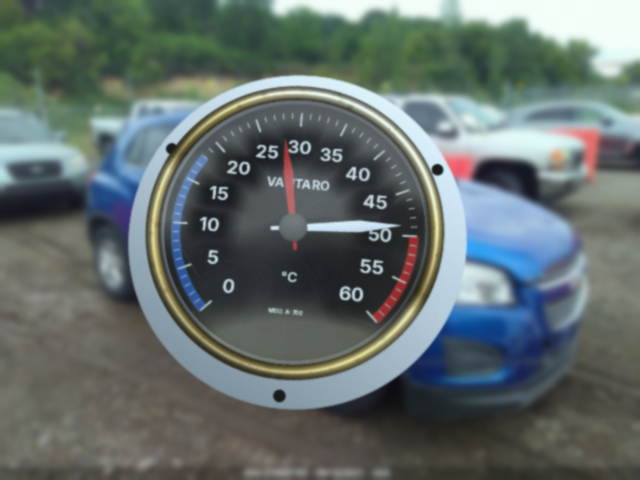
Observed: 49,°C
